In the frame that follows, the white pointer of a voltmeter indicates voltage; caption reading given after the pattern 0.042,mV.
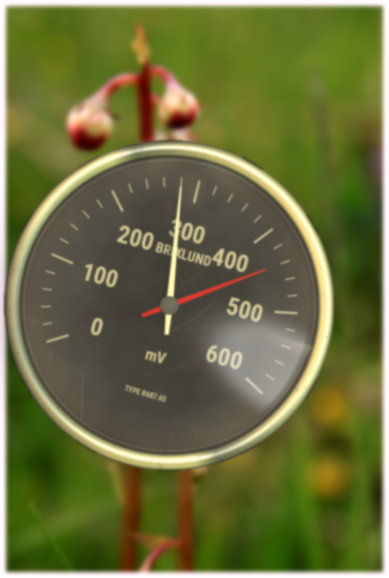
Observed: 280,mV
